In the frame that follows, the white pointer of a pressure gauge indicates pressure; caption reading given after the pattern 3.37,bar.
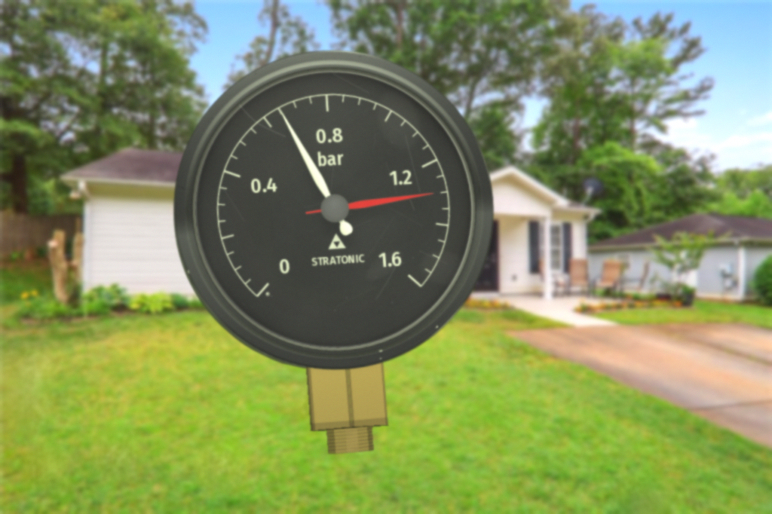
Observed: 0.65,bar
